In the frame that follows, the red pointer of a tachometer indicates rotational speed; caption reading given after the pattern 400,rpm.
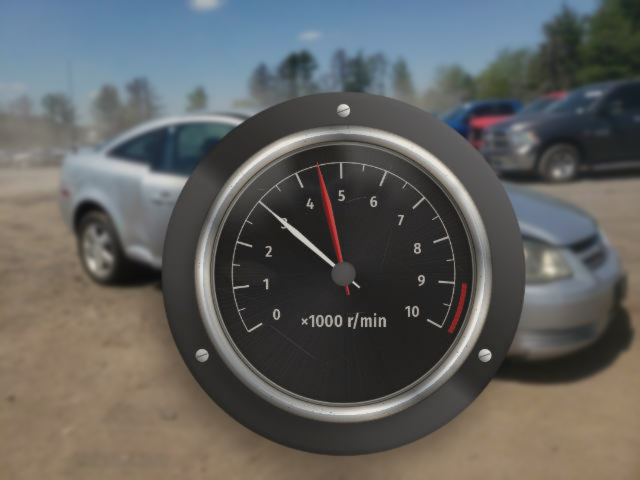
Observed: 4500,rpm
